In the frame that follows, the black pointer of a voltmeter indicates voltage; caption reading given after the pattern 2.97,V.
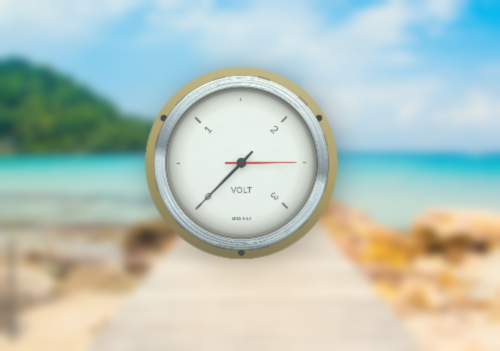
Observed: 0,V
